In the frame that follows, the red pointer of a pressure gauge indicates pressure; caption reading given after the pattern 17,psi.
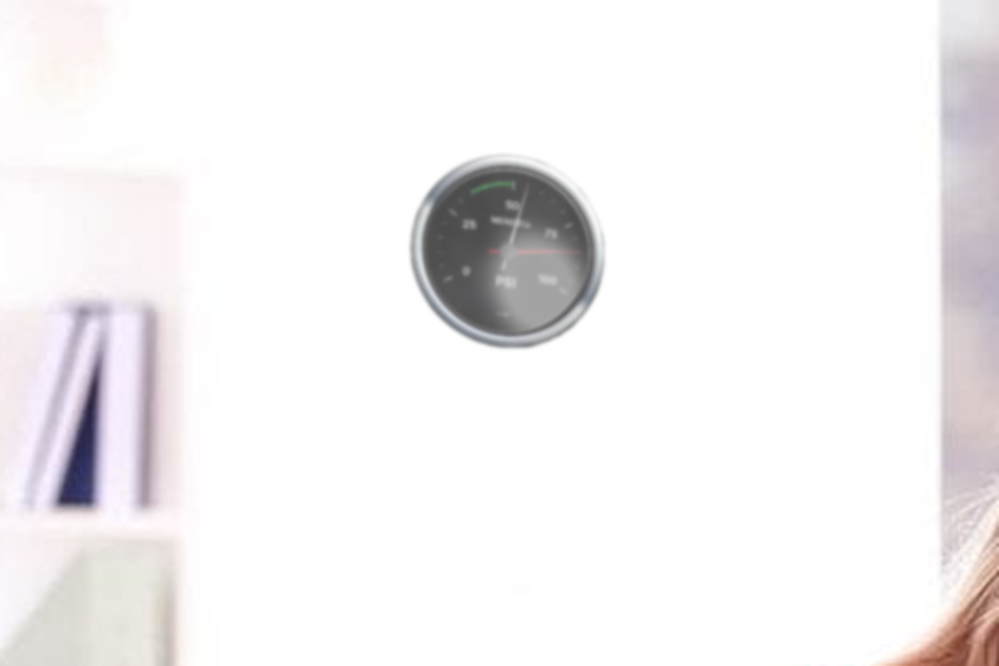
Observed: 85,psi
